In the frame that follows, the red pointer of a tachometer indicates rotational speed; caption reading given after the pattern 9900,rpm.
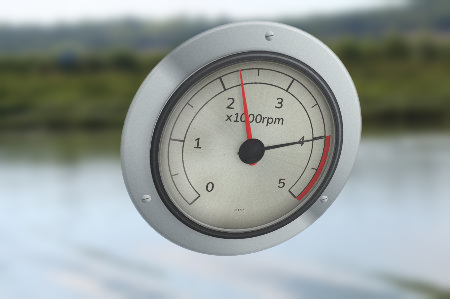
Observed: 2250,rpm
